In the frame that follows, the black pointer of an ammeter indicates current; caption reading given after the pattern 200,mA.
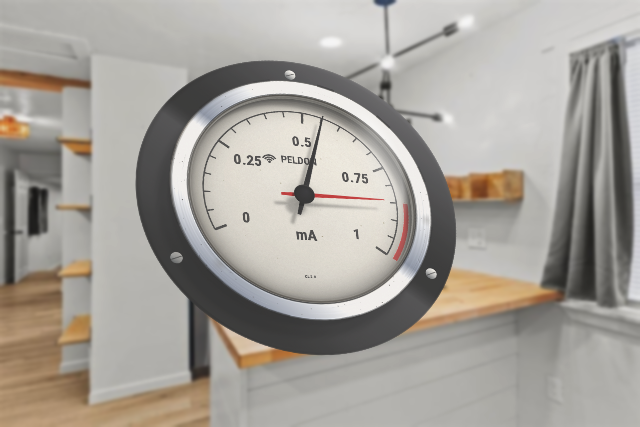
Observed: 0.55,mA
